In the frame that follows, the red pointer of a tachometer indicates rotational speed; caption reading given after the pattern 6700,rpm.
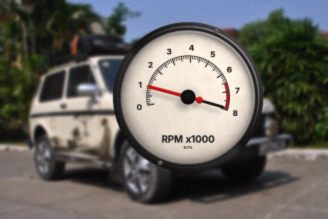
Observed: 1000,rpm
